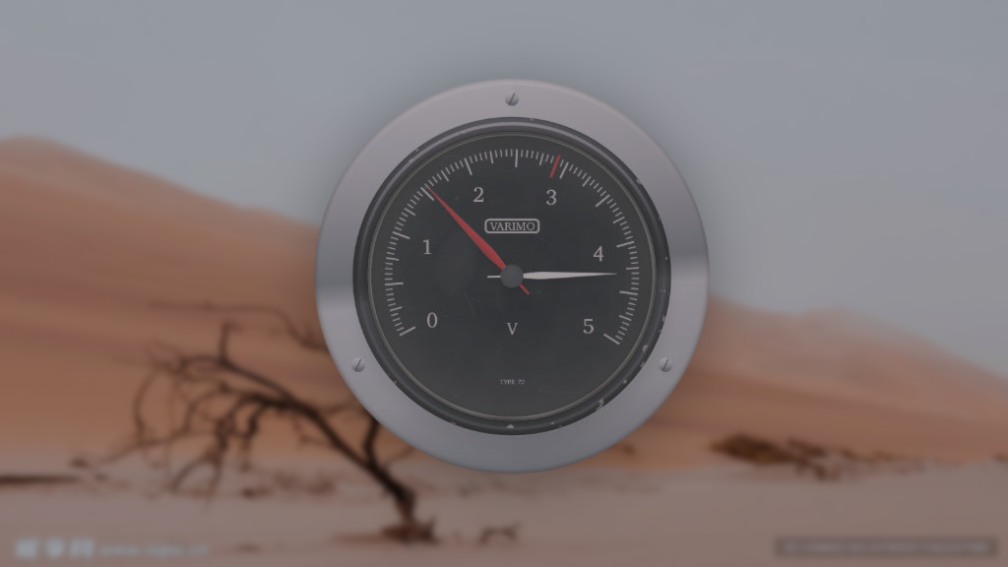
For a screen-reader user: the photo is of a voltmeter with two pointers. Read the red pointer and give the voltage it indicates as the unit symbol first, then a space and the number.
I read V 1.55
